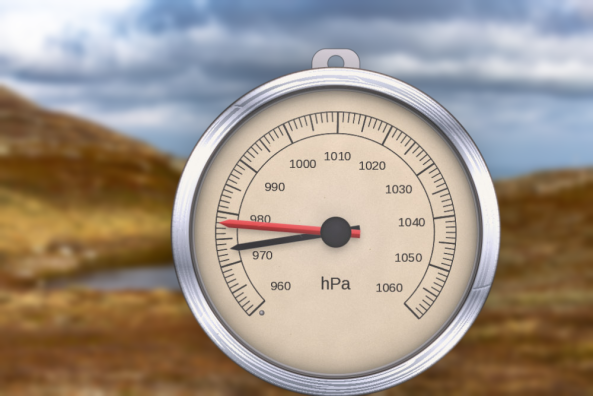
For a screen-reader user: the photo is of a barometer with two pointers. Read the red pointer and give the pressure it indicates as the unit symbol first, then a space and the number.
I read hPa 978
